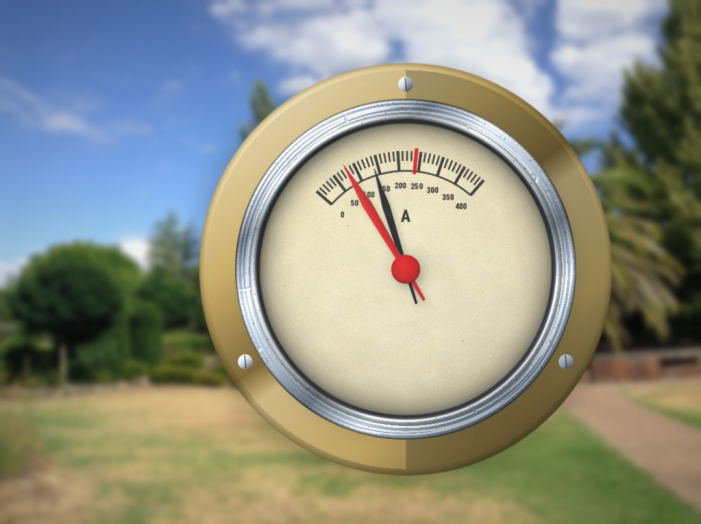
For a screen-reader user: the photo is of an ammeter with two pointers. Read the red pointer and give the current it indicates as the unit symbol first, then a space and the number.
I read A 80
